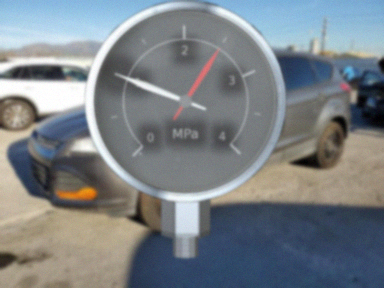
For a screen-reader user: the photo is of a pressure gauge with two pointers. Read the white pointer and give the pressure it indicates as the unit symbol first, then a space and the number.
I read MPa 1
